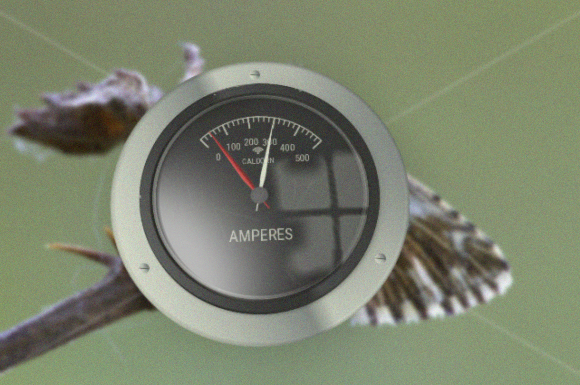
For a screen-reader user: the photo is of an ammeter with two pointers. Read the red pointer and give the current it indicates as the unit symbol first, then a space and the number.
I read A 40
